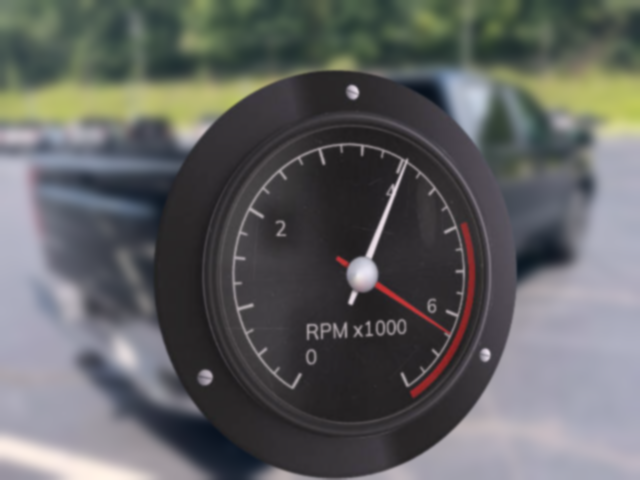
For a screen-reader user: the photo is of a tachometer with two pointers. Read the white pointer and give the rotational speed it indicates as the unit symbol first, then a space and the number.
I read rpm 4000
